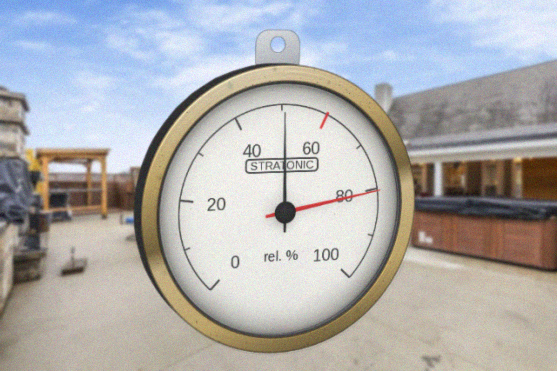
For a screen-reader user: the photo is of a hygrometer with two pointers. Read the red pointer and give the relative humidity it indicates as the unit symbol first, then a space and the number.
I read % 80
